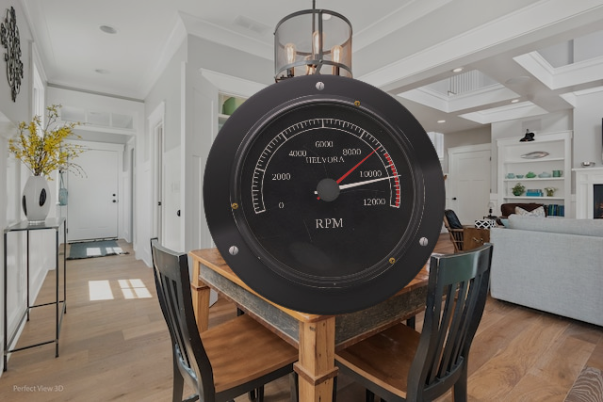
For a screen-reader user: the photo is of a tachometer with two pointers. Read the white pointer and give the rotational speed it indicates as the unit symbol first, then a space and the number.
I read rpm 10600
